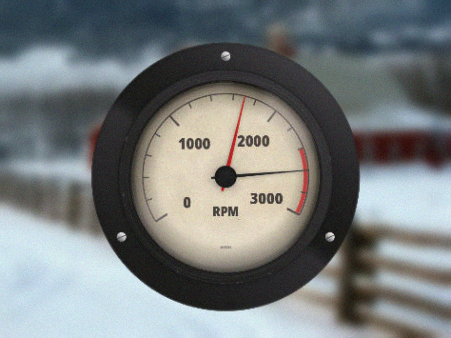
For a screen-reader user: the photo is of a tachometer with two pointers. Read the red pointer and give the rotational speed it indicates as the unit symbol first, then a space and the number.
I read rpm 1700
